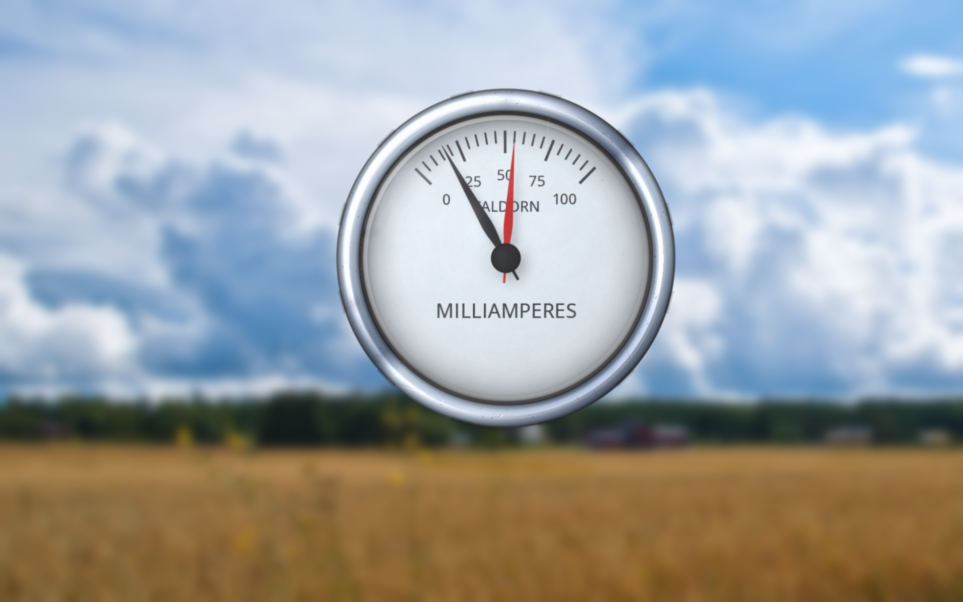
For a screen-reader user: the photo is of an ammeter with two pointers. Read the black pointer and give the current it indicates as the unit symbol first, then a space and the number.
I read mA 17.5
